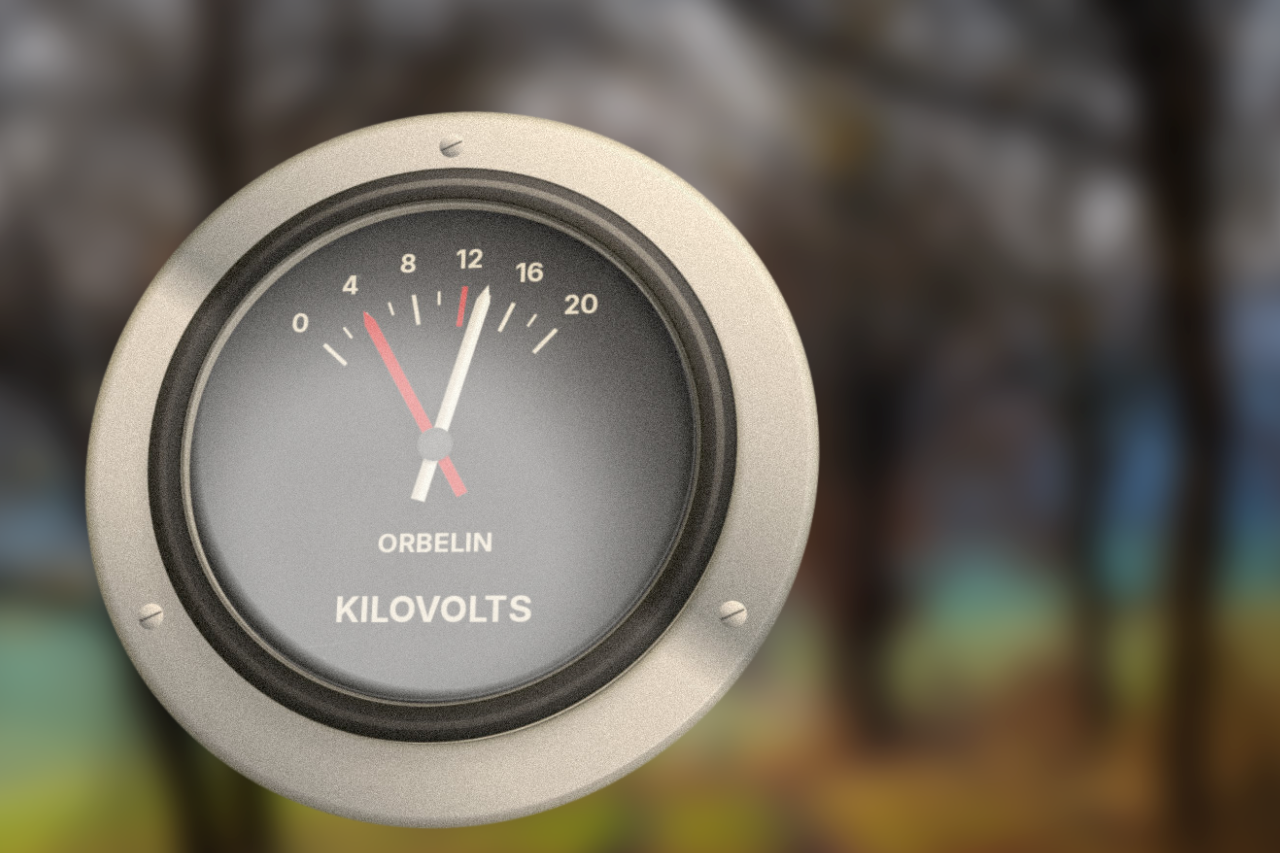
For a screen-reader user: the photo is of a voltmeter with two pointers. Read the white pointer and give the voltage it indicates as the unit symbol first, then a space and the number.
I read kV 14
